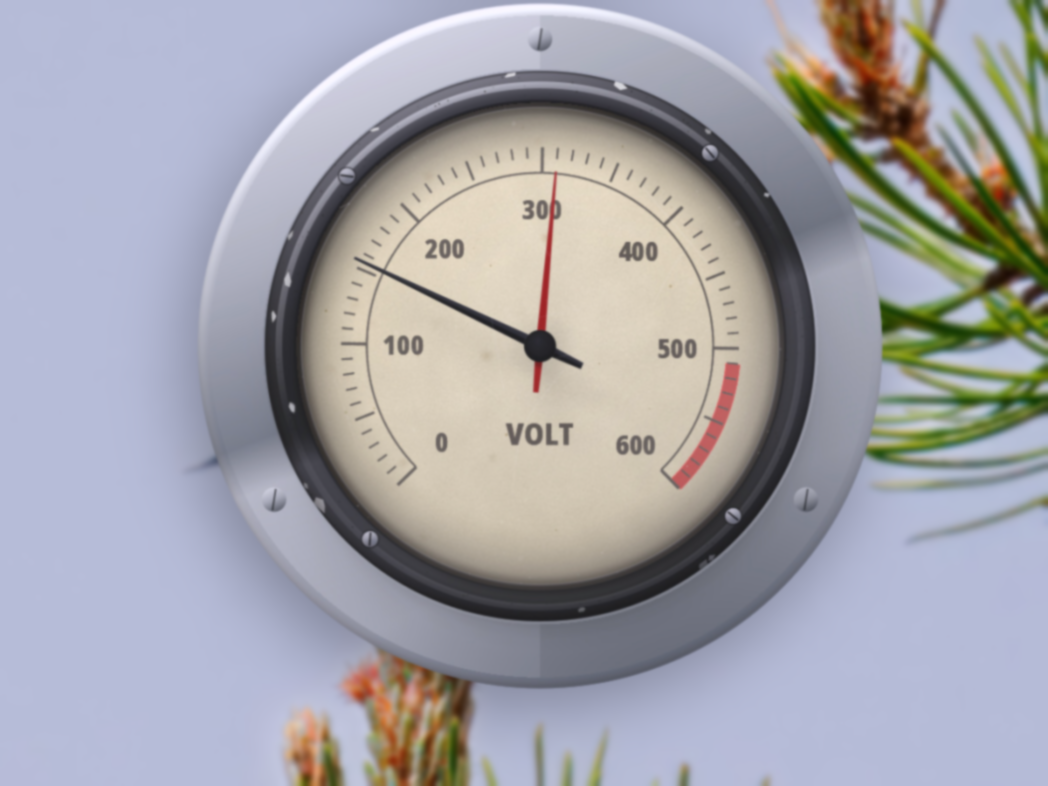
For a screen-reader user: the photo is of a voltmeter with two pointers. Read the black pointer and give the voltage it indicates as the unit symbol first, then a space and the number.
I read V 155
